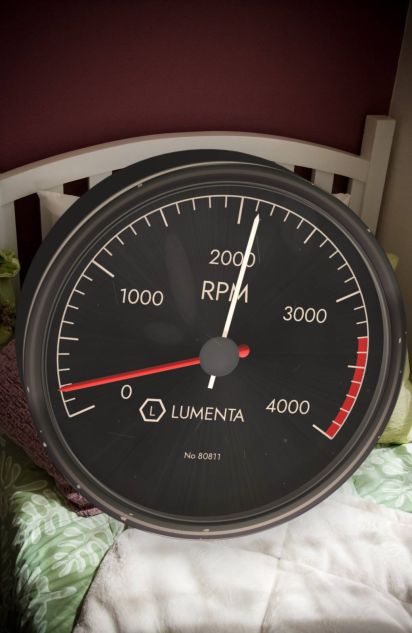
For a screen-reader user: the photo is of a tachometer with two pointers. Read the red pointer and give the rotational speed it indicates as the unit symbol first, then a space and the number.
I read rpm 200
